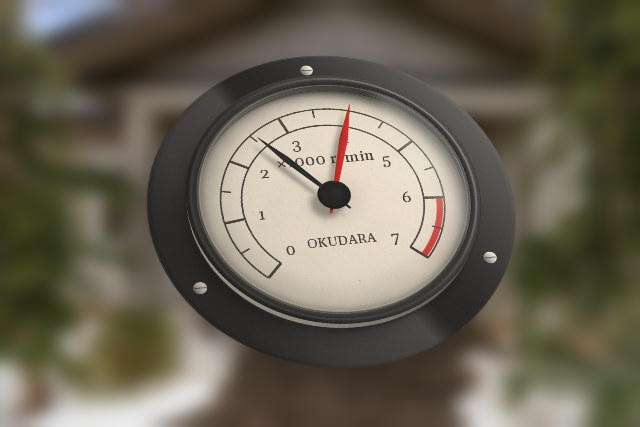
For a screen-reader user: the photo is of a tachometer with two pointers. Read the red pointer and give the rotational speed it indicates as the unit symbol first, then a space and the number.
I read rpm 4000
